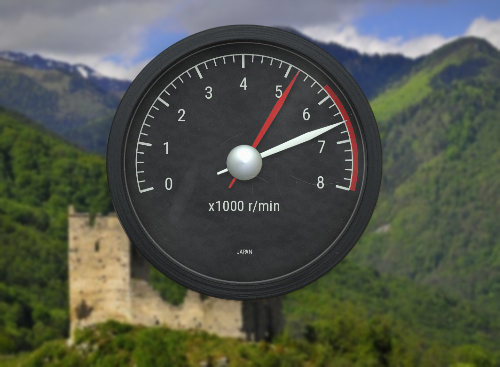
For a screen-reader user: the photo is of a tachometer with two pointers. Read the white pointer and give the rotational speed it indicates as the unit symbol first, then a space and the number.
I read rpm 6600
